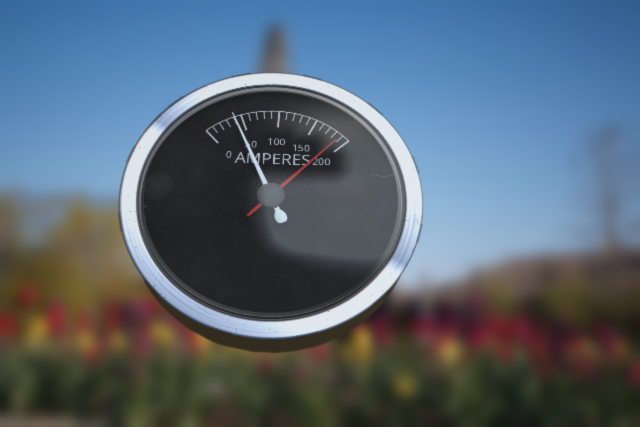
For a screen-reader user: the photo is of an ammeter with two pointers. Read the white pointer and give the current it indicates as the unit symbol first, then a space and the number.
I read A 40
